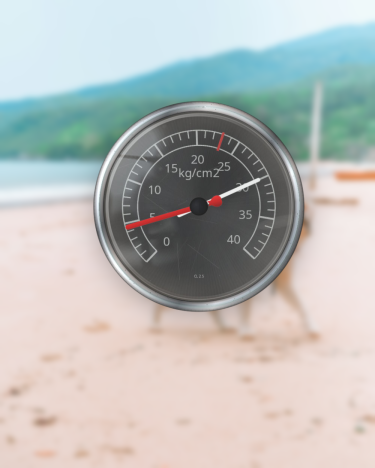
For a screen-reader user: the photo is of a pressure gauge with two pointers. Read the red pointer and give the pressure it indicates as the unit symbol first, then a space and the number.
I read kg/cm² 4.5
